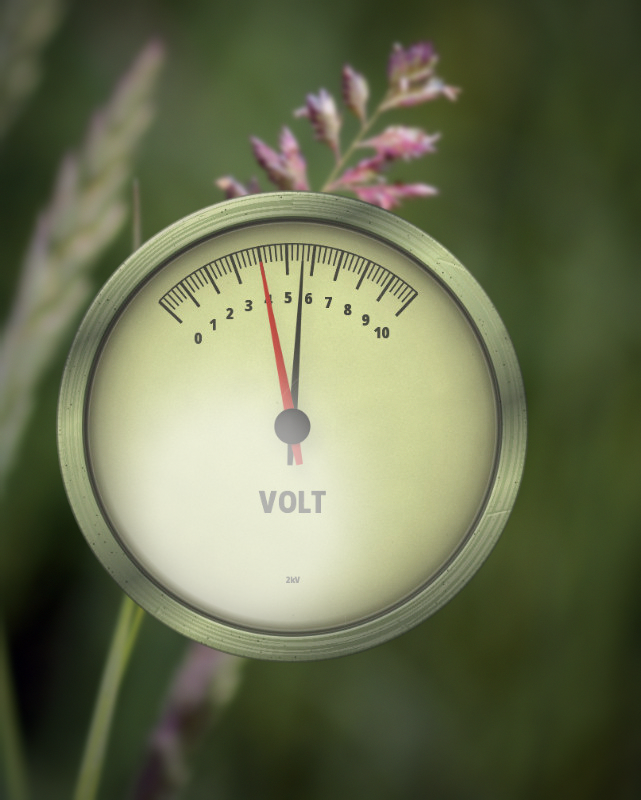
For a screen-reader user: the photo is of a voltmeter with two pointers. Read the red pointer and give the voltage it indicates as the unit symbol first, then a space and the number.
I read V 4
